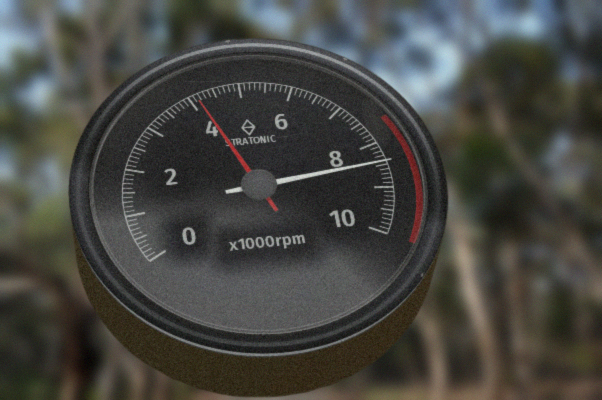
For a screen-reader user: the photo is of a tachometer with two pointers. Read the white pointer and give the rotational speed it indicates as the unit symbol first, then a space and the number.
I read rpm 8500
